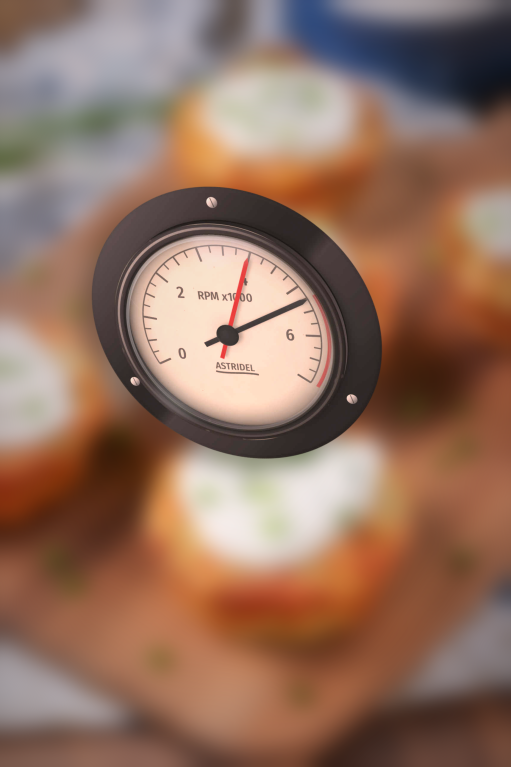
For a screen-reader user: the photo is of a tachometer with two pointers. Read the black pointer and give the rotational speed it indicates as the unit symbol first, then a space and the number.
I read rpm 5250
